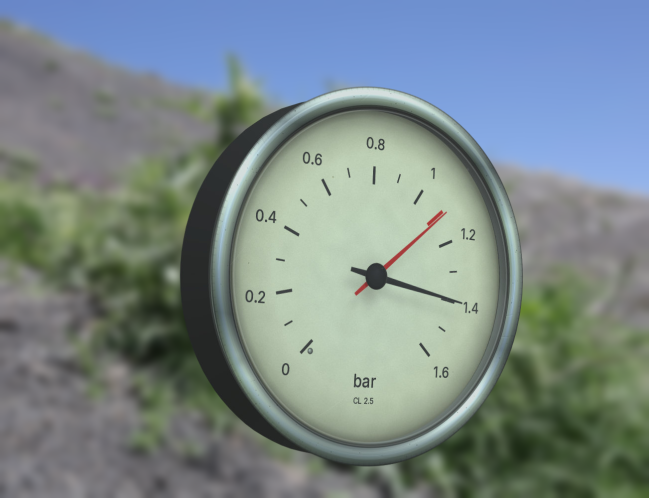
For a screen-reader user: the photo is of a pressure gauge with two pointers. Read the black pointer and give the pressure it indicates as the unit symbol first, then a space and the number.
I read bar 1.4
